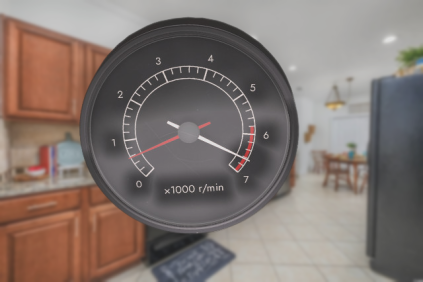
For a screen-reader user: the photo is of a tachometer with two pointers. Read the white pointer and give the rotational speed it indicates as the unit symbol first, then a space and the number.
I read rpm 6600
